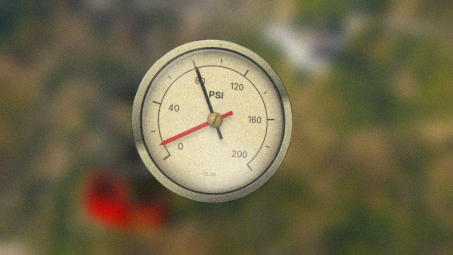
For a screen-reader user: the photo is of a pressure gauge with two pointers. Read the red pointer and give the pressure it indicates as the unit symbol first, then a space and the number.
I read psi 10
